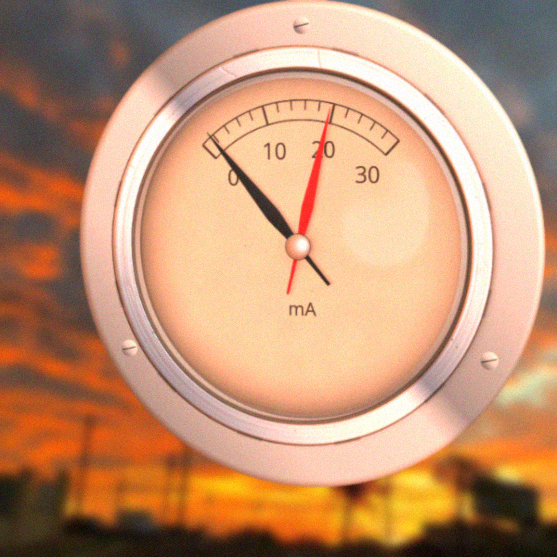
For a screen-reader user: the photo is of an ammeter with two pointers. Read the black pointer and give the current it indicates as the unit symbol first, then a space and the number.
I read mA 2
